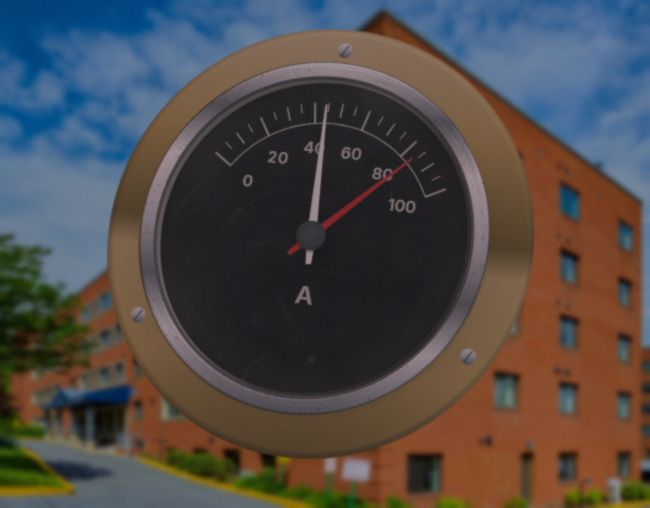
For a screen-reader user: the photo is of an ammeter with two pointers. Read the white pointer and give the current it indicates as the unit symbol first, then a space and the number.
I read A 45
